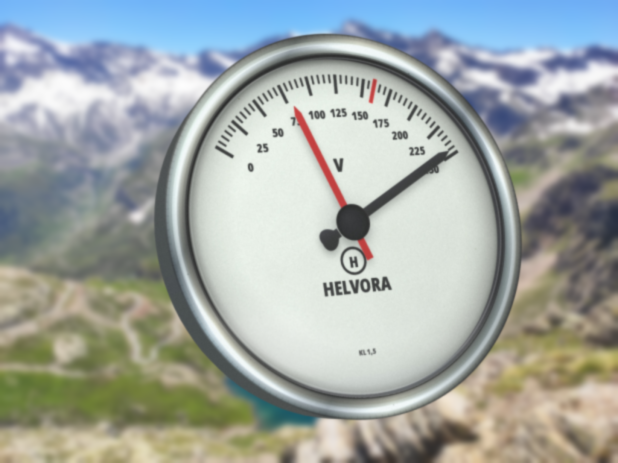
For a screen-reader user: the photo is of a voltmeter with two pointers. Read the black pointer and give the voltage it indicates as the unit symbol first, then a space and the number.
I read V 245
